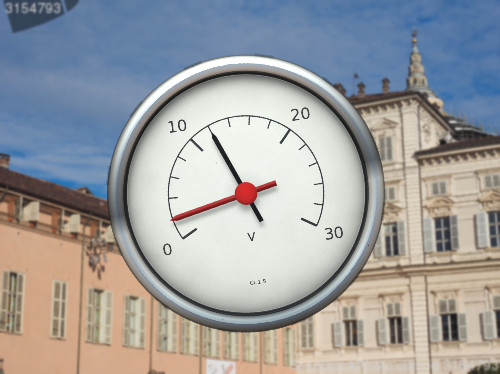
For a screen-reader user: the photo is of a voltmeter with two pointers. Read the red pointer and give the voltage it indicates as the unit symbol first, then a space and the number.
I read V 2
